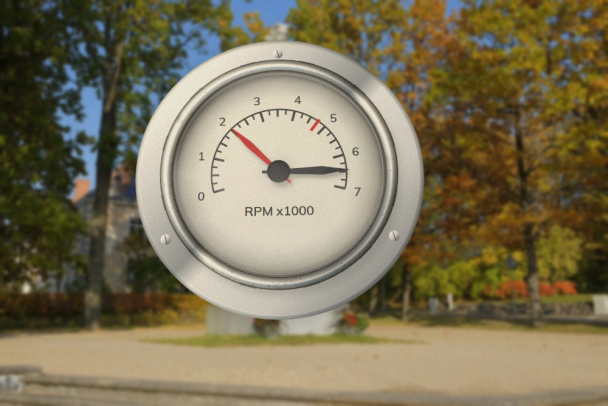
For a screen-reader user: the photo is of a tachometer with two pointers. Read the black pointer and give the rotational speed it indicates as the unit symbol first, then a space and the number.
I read rpm 6500
